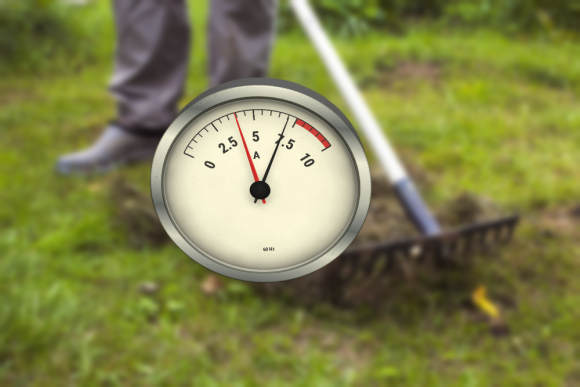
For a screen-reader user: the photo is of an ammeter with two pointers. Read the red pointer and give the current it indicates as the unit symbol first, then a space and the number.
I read A 4
